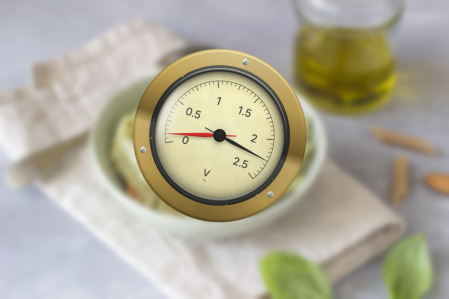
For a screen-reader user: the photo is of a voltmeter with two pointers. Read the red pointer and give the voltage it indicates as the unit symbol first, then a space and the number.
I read V 0.1
